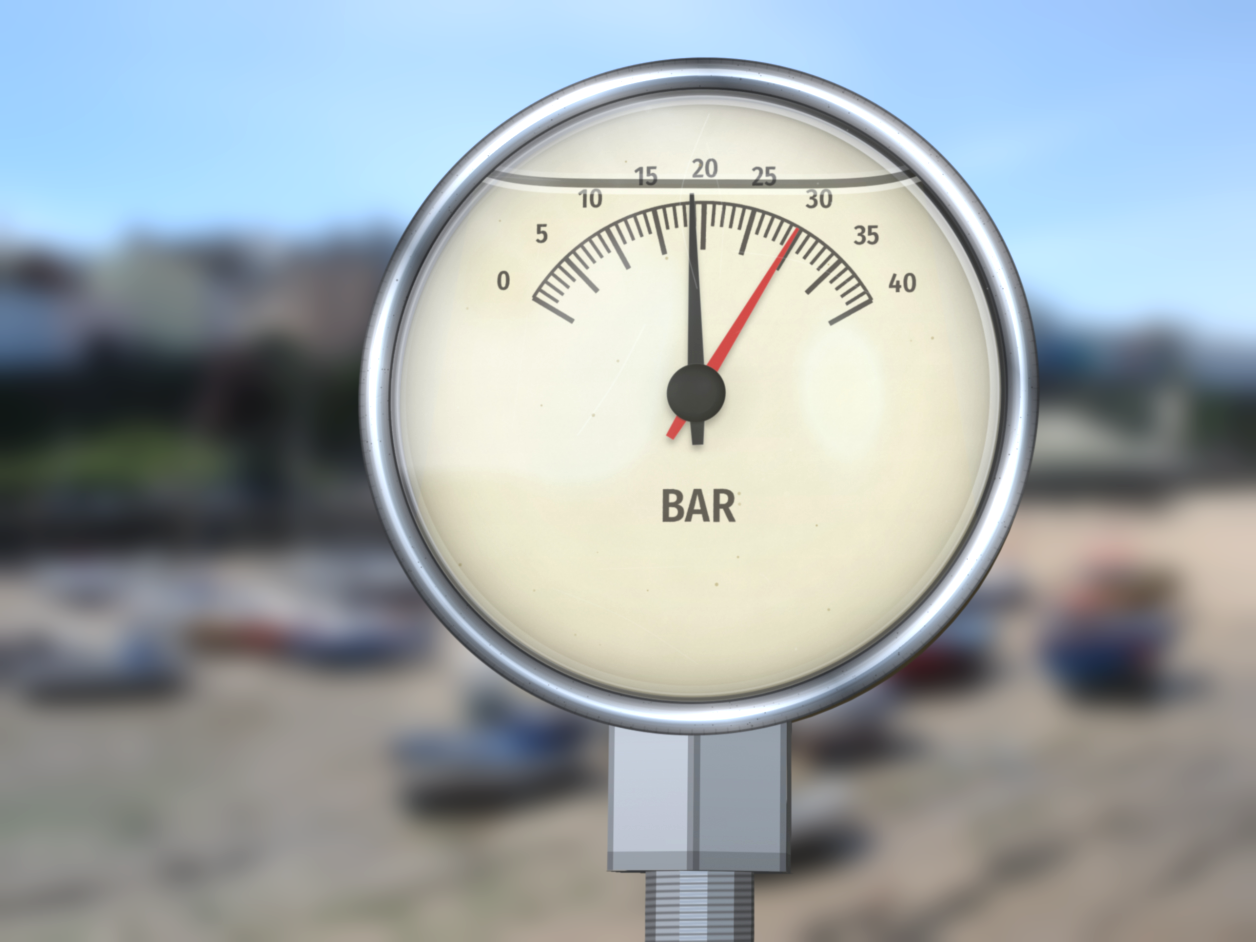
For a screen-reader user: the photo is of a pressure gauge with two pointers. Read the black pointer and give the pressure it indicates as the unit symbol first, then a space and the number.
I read bar 19
